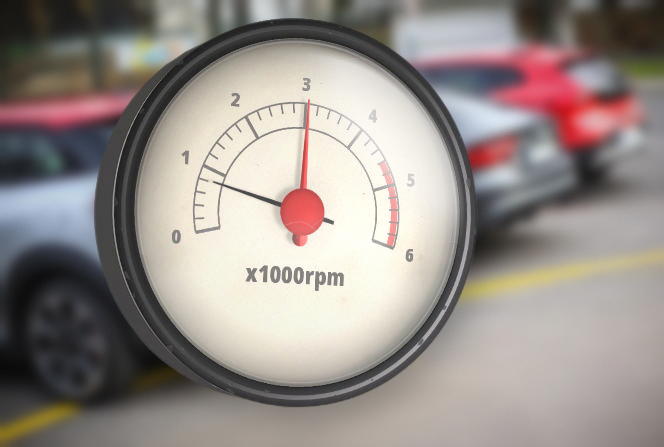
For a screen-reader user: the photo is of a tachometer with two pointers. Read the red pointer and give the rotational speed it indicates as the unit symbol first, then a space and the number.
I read rpm 3000
